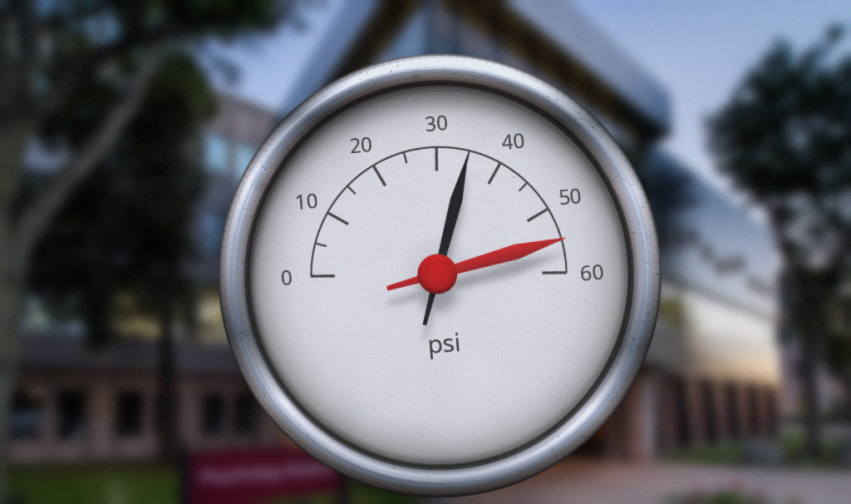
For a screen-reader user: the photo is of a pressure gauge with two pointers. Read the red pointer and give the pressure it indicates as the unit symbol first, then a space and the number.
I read psi 55
